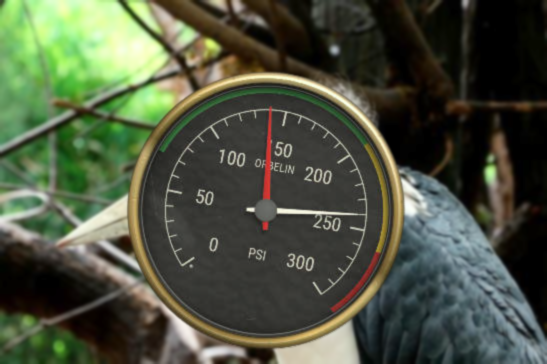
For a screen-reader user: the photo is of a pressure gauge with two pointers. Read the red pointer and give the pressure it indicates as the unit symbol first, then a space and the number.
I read psi 140
